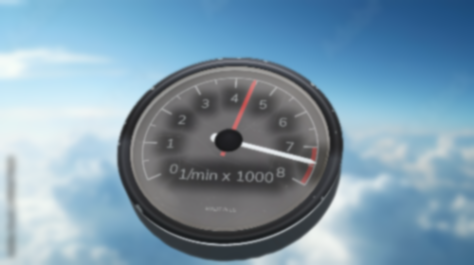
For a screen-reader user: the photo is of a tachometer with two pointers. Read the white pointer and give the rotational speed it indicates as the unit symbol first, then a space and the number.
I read rpm 7500
